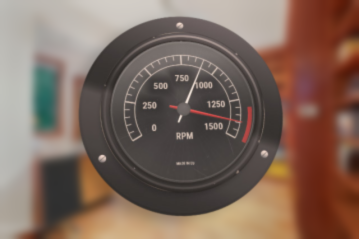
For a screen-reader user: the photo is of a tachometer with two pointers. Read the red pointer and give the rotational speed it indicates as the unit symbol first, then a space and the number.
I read rpm 1400
